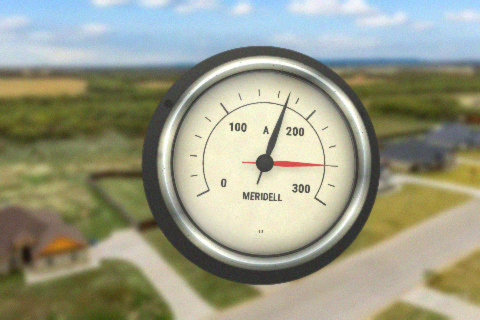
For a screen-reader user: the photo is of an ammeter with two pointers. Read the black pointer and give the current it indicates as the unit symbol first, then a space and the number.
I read A 170
